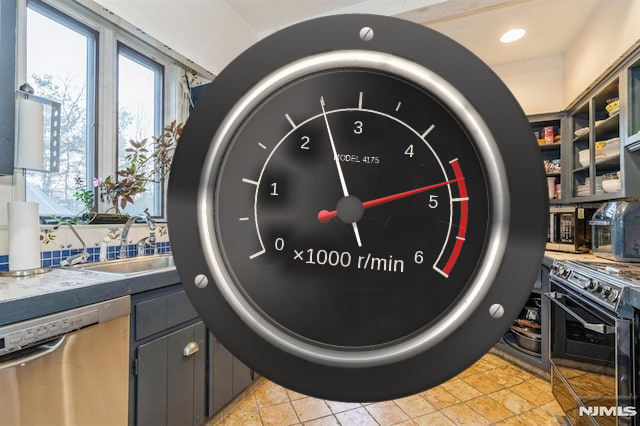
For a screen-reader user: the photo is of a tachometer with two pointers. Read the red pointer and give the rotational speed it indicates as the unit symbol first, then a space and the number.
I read rpm 4750
